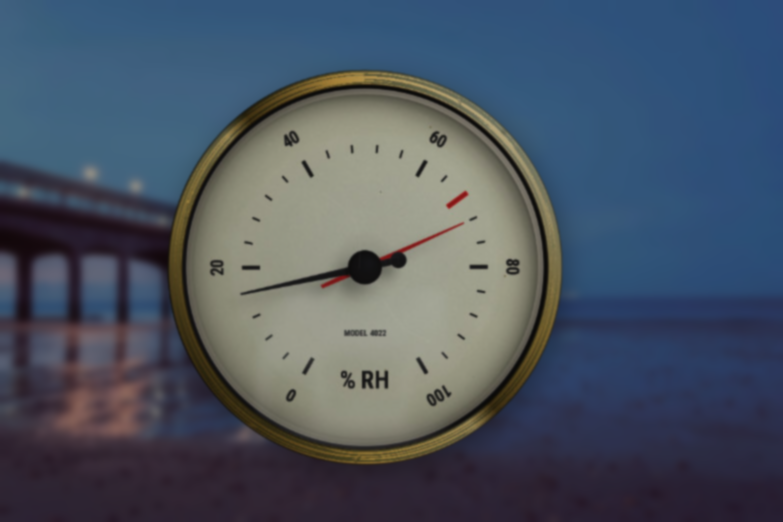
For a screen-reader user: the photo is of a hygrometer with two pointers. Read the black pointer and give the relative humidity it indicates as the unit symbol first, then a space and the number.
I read % 16
